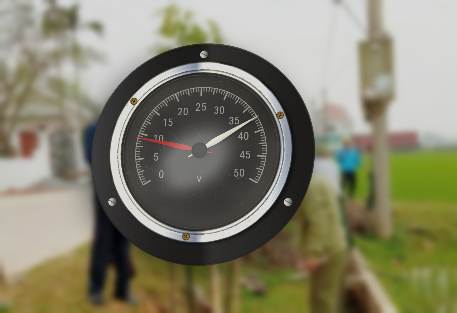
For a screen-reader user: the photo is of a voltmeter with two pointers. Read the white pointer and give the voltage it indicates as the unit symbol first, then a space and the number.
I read V 37.5
